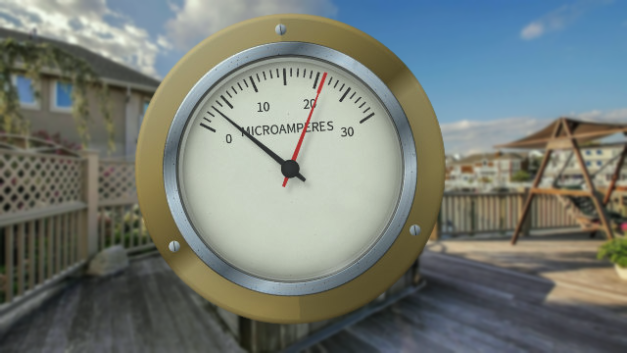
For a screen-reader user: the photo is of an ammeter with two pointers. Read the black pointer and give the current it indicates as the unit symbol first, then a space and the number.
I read µA 3
